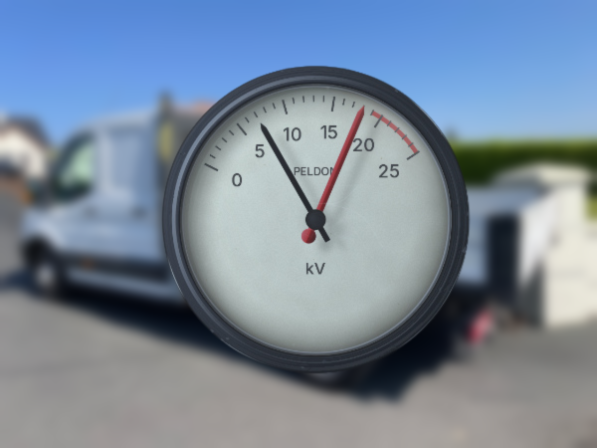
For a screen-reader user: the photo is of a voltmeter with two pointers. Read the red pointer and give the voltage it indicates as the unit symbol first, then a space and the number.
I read kV 18
